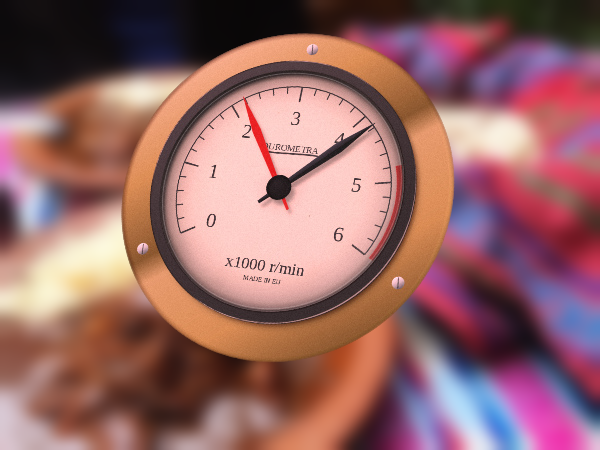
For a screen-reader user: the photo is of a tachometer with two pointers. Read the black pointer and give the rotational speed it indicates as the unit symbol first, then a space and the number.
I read rpm 4200
